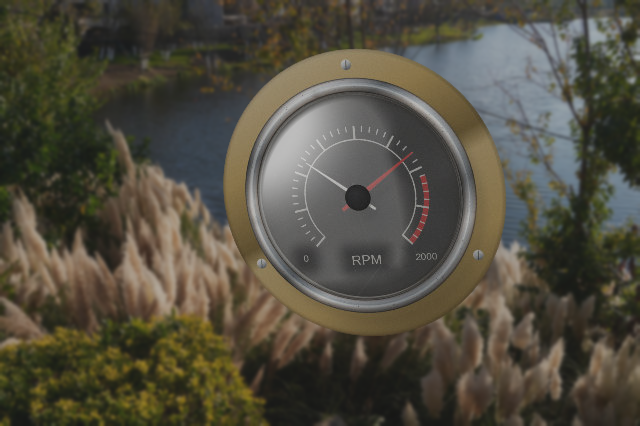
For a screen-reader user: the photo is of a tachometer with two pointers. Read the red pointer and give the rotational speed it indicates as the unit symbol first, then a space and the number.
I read rpm 1400
